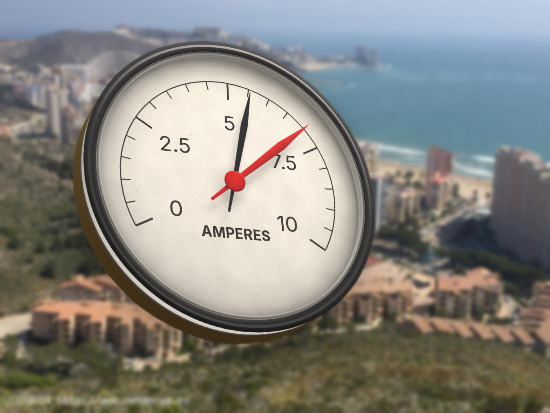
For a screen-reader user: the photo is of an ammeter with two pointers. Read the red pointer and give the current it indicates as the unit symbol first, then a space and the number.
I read A 7
